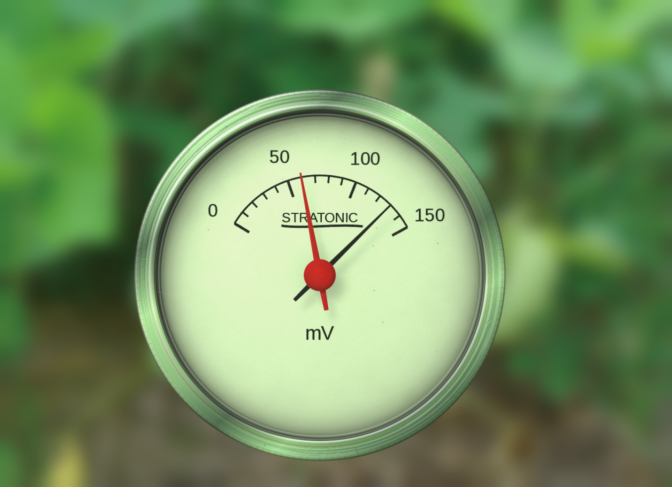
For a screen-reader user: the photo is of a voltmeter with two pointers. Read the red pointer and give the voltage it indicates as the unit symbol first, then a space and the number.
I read mV 60
